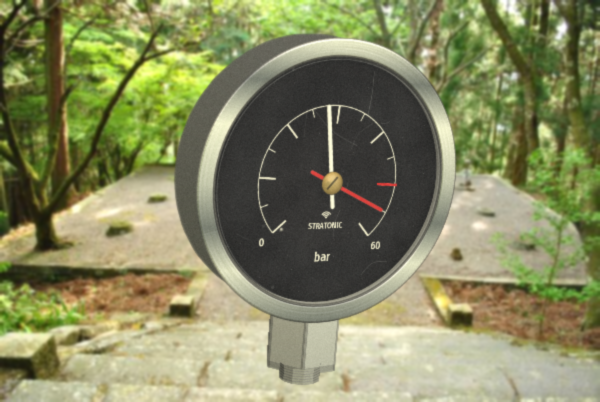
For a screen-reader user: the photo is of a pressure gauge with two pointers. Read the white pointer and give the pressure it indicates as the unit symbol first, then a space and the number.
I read bar 27.5
